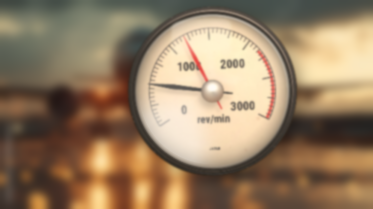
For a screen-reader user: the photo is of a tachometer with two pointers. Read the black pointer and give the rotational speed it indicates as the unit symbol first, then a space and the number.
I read rpm 500
